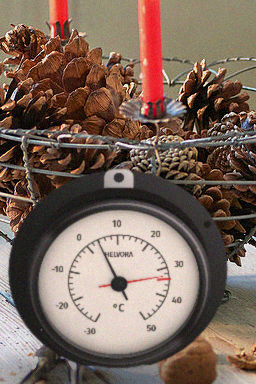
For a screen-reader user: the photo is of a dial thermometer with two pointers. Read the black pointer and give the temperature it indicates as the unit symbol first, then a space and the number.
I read °C 4
